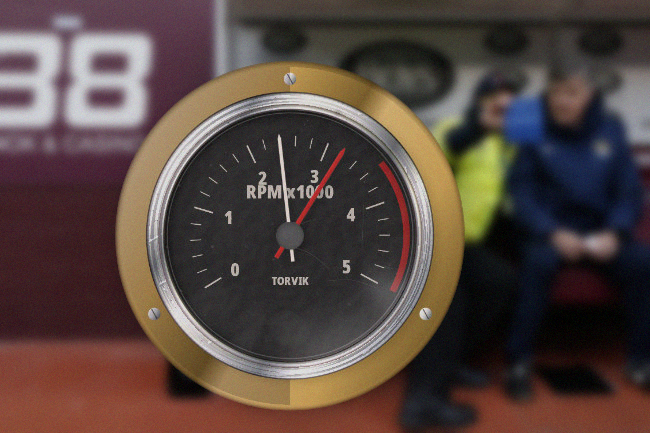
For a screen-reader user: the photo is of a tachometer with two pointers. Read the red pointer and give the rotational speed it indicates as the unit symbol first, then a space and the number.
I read rpm 3200
